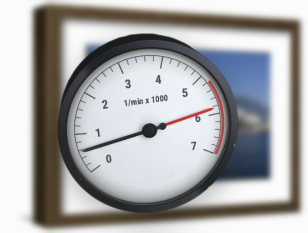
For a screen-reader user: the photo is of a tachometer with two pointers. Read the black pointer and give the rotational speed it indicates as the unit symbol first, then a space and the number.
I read rpm 600
